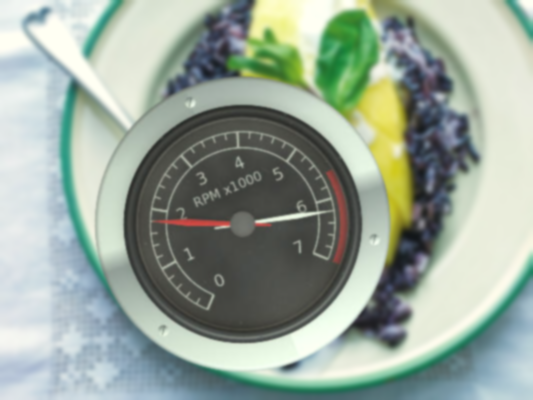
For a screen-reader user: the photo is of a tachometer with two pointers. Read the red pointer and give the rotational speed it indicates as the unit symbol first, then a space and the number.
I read rpm 1800
